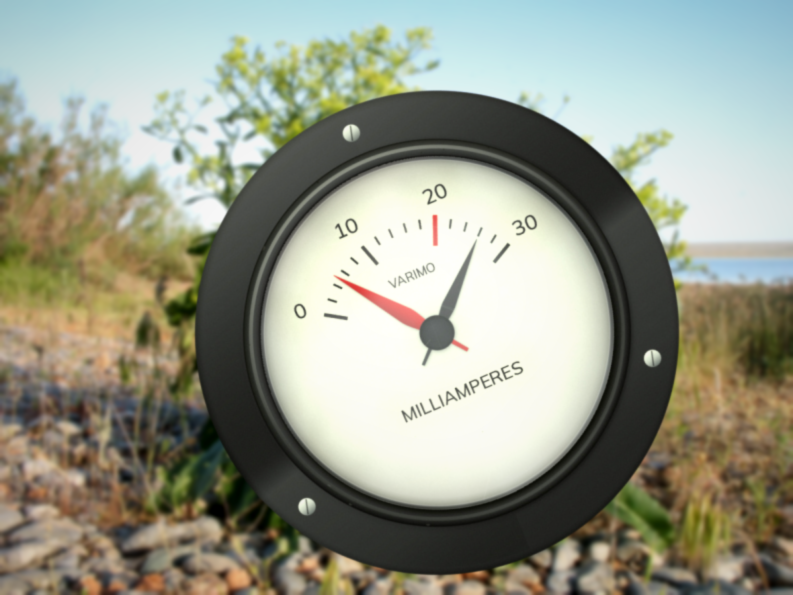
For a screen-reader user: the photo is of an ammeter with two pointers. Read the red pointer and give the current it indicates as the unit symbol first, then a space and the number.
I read mA 5
